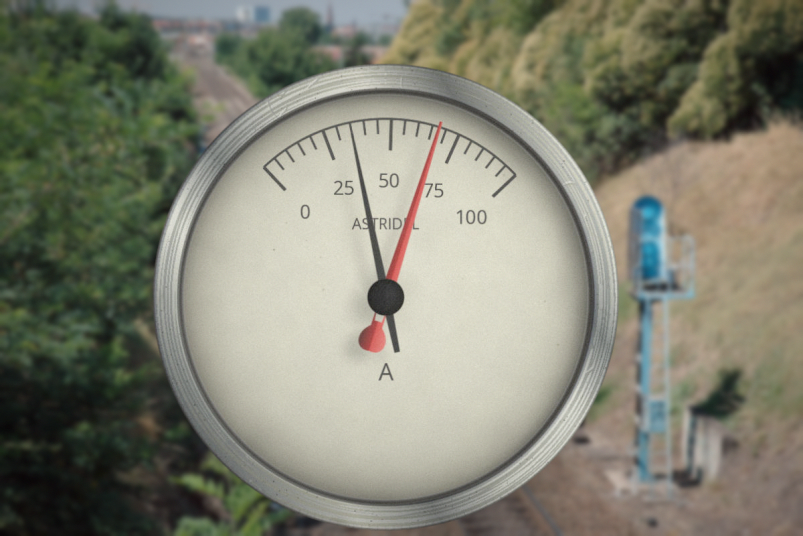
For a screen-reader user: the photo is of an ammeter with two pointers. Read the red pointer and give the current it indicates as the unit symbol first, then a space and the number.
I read A 67.5
